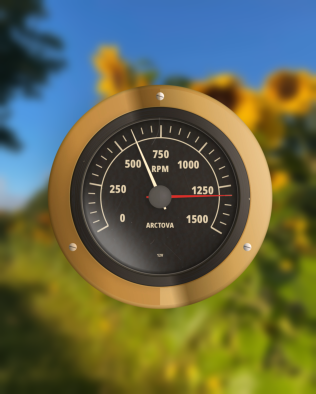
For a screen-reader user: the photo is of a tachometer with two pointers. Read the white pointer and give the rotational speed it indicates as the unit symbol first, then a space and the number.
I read rpm 600
